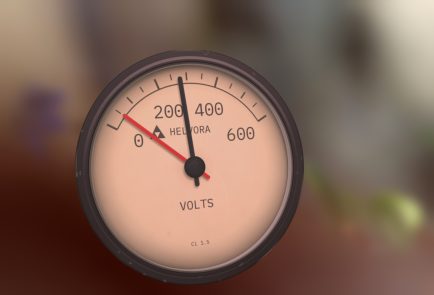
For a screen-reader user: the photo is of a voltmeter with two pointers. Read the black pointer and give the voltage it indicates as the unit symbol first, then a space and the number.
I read V 275
